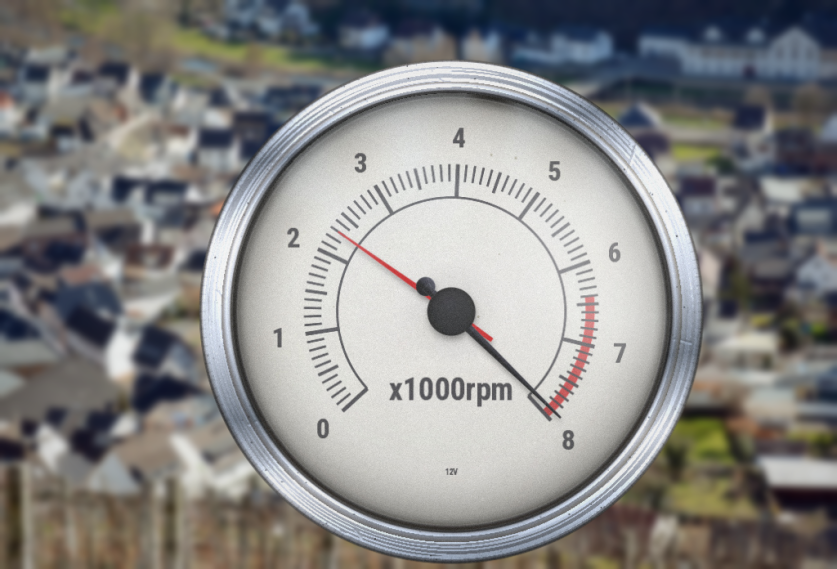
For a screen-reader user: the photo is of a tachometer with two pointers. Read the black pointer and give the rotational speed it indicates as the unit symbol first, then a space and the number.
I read rpm 7900
